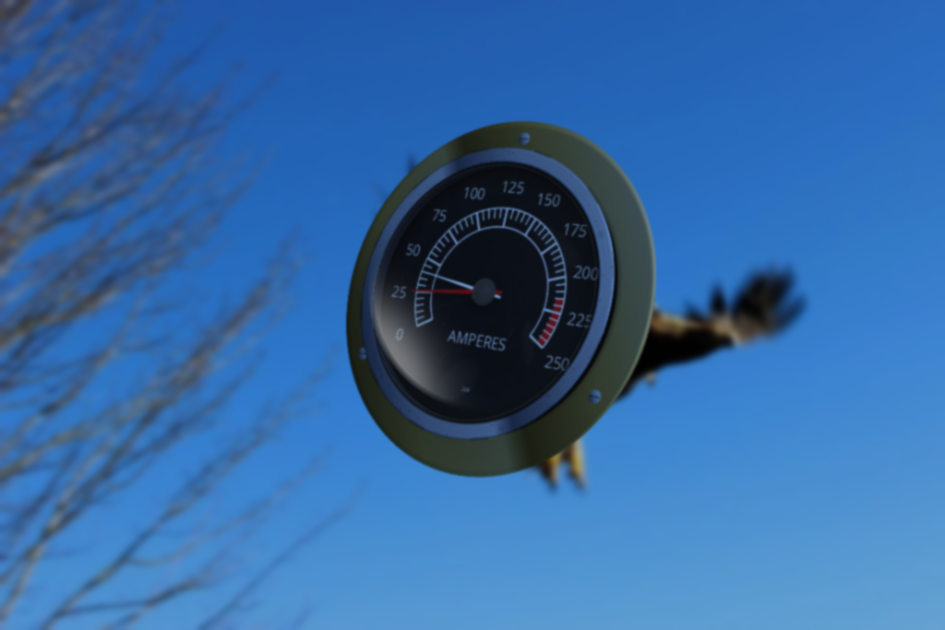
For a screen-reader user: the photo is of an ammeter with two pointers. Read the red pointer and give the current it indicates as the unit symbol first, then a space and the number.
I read A 25
